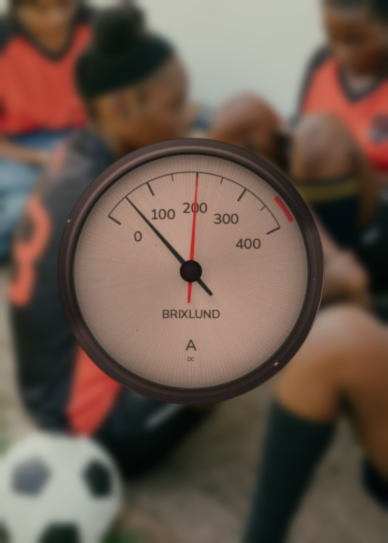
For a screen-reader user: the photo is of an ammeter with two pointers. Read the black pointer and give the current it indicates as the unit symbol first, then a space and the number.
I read A 50
